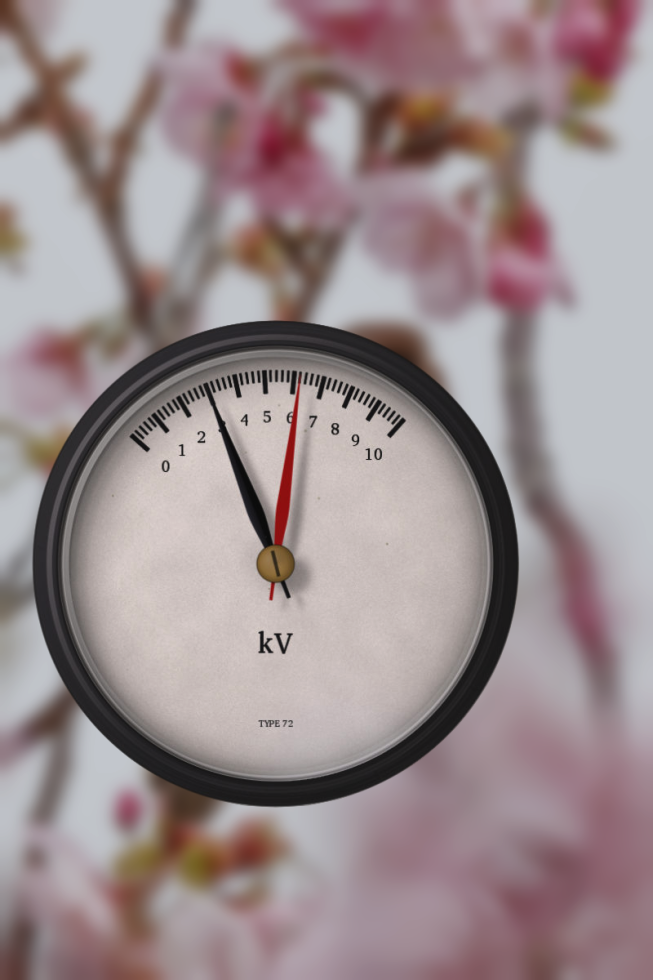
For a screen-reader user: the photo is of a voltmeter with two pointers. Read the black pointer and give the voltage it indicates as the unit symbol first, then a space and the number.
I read kV 3
